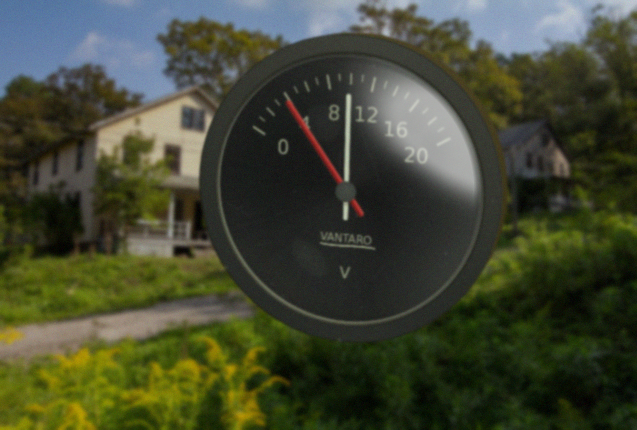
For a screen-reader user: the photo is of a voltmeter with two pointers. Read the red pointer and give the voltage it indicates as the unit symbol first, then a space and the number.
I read V 4
